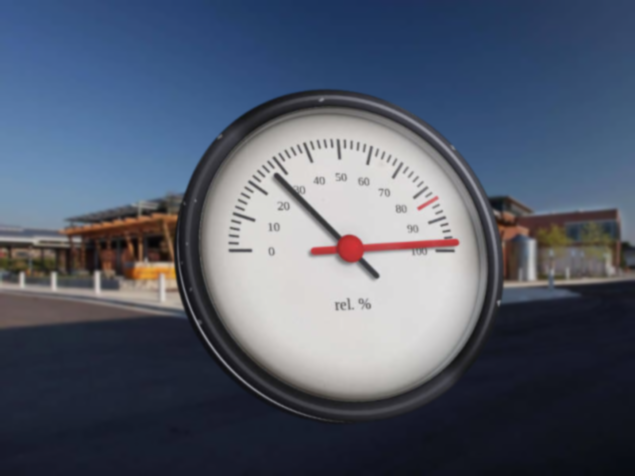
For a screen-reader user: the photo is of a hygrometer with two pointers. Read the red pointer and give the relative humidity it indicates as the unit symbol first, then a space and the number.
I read % 98
